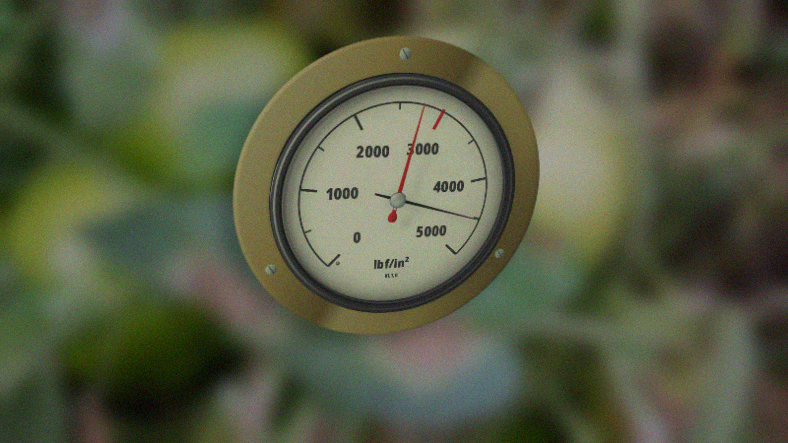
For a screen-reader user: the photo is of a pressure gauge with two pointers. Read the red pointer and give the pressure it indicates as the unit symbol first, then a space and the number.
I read psi 2750
